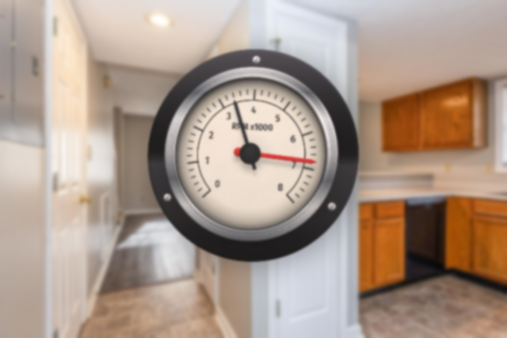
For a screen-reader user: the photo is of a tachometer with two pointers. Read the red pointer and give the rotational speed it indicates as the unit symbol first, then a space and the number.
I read rpm 6800
